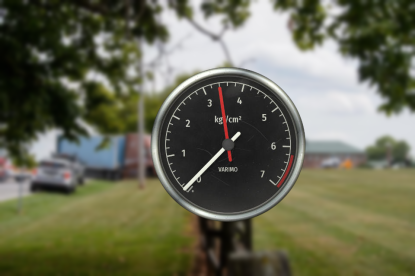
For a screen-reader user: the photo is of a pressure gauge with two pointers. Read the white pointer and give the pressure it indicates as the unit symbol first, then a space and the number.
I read kg/cm² 0.1
